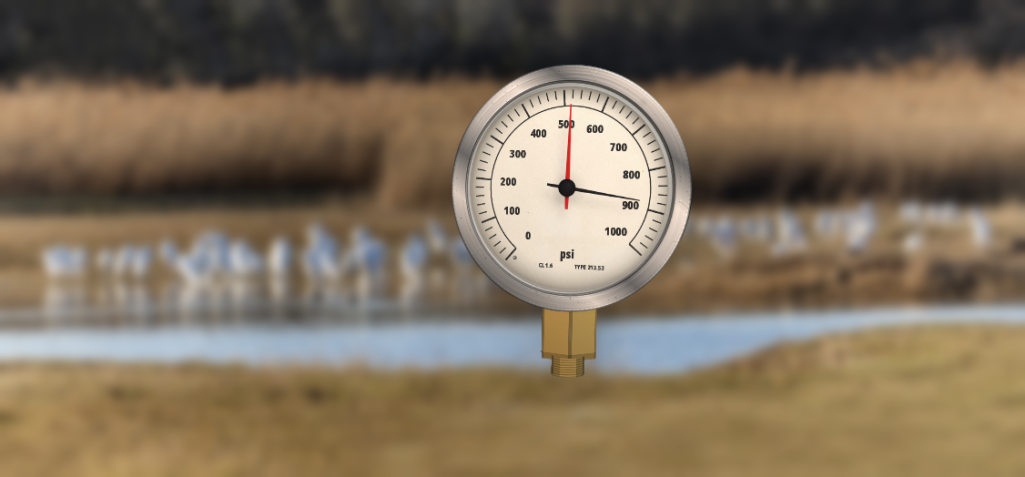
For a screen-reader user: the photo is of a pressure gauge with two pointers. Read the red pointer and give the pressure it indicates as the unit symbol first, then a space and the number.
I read psi 520
